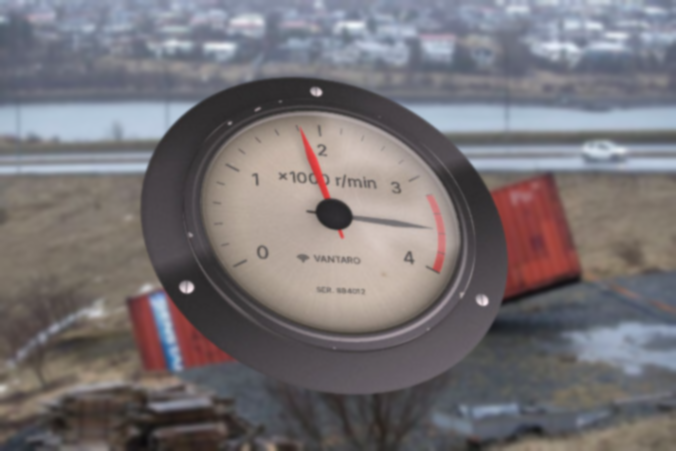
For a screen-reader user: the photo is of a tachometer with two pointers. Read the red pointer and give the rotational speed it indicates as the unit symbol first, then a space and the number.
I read rpm 1800
